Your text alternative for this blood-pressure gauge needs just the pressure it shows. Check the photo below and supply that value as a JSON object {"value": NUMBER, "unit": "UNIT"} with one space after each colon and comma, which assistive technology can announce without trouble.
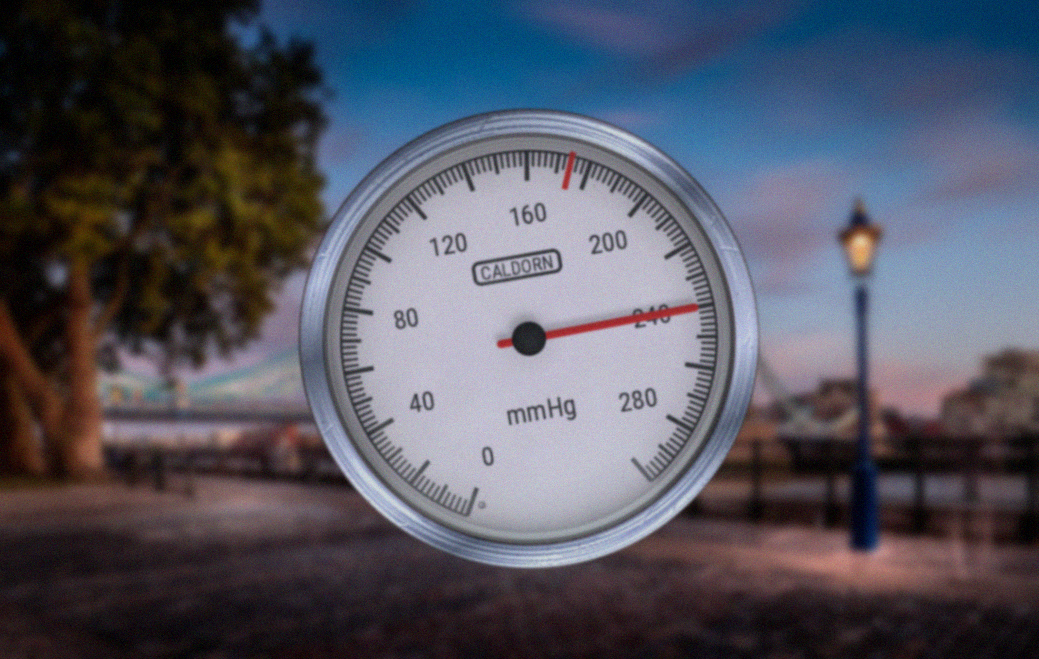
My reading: {"value": 240, "unit": "mmHg"}
